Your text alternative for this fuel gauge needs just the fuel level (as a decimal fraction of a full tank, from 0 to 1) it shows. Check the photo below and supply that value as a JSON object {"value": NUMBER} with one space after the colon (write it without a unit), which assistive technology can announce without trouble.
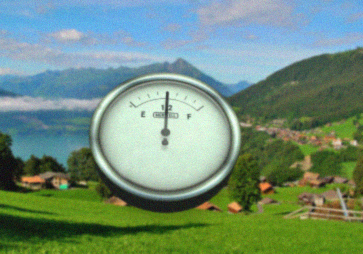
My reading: {"value": 0.5}
